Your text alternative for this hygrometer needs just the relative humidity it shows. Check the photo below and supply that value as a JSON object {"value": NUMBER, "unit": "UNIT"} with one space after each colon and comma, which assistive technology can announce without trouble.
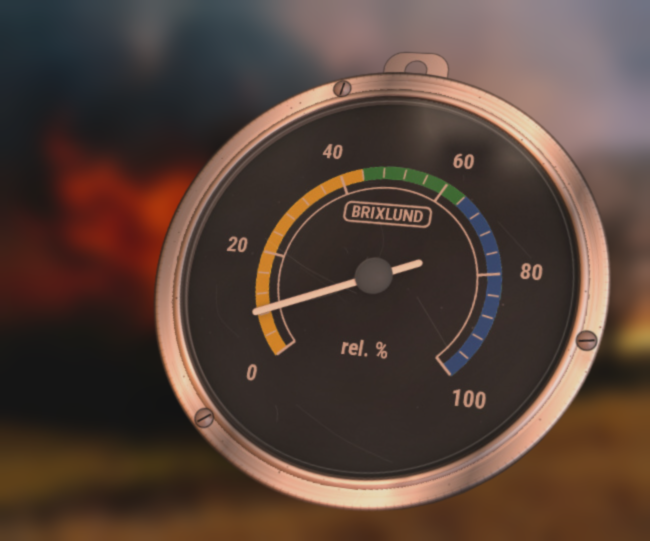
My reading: {"value": 8, "unit": "%"}
